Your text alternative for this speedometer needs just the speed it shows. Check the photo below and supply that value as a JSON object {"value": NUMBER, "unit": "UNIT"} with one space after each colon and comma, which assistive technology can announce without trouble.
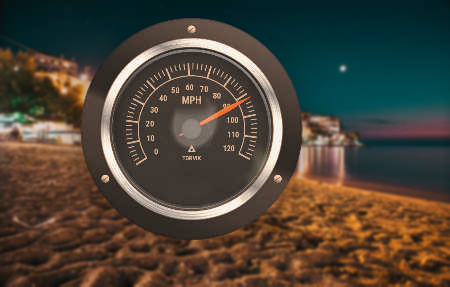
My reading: {"value": 92, "unit": "mph"}
